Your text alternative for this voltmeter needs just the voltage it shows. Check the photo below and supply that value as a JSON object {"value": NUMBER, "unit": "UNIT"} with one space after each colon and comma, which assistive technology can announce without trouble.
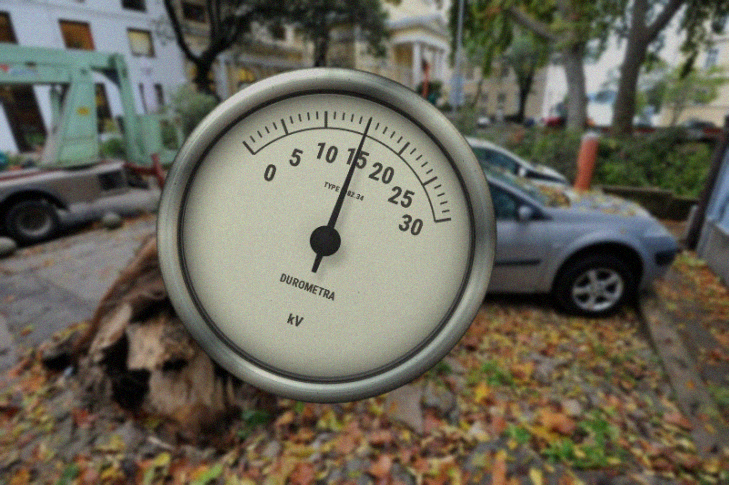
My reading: {"value": 15, "unit": "kV"}
